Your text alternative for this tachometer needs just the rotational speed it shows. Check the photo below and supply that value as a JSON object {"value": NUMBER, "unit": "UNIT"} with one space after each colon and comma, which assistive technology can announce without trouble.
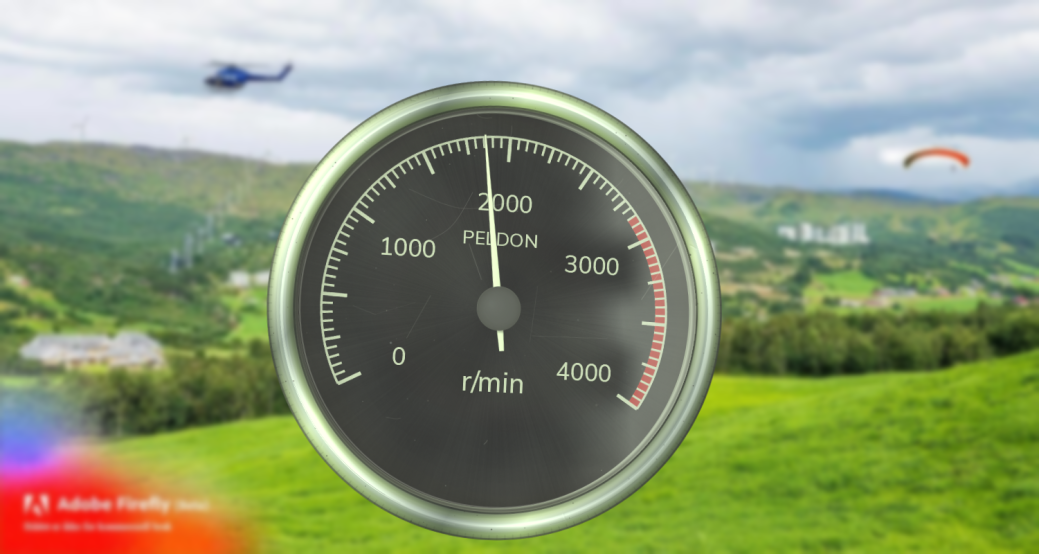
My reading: {"value": 1850, "unit": "rpm"}
